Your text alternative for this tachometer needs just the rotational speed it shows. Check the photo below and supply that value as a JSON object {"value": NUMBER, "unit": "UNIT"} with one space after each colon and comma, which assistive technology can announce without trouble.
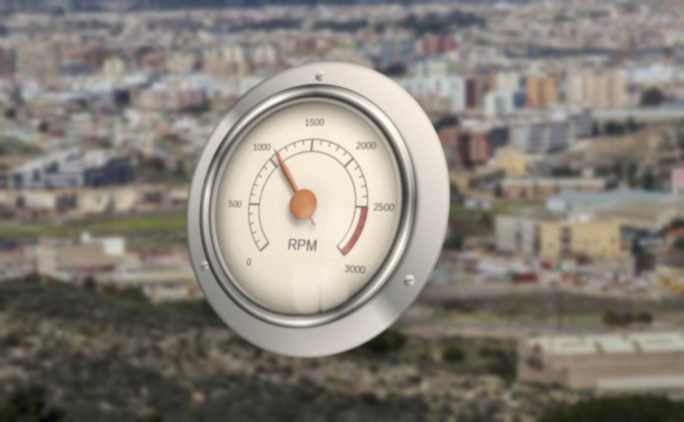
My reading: {"value": 1100, "unit": "rpm"}
